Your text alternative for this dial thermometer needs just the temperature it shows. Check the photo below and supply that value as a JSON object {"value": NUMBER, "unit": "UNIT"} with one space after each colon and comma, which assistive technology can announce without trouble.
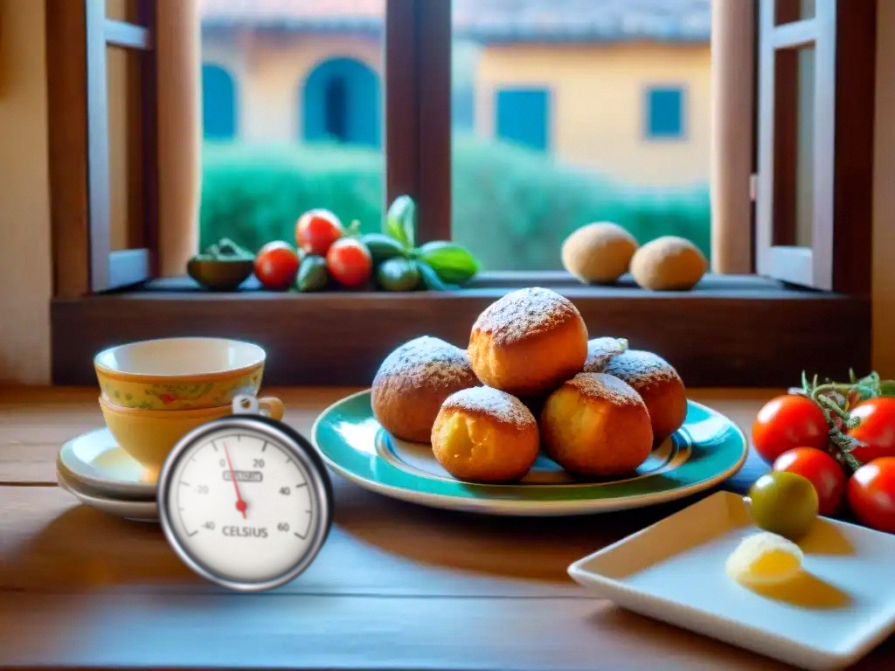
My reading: {"value": 5, "unit": "°C"}
